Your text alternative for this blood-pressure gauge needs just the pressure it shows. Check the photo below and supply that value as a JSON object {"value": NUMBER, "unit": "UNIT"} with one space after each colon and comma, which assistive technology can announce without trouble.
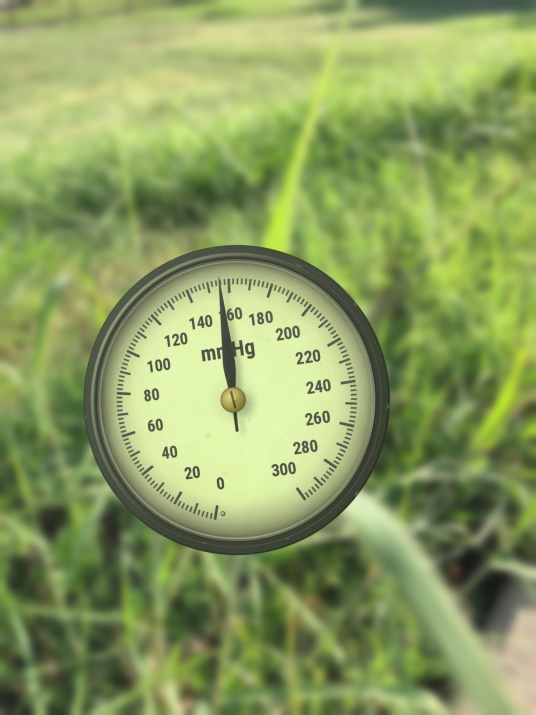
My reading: {"value": 156, "unit": "mmHg"}
